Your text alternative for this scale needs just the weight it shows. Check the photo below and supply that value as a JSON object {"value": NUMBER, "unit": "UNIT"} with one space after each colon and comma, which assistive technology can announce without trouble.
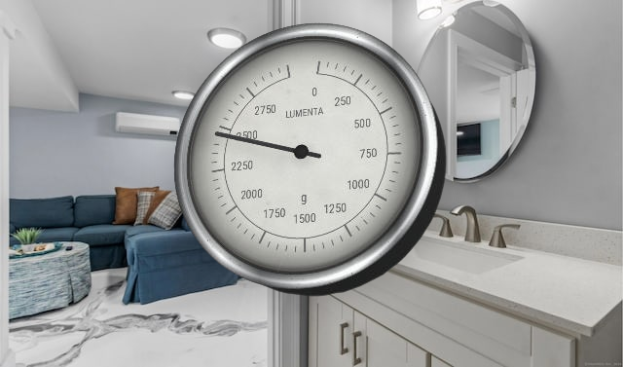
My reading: {"value": 2450, "unit": "g"}
